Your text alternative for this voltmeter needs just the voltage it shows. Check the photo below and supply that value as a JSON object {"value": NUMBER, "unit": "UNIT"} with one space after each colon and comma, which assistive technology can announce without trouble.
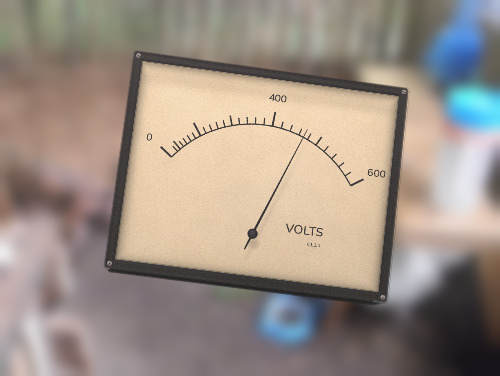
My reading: {"value": 470, "unit": "V"}
